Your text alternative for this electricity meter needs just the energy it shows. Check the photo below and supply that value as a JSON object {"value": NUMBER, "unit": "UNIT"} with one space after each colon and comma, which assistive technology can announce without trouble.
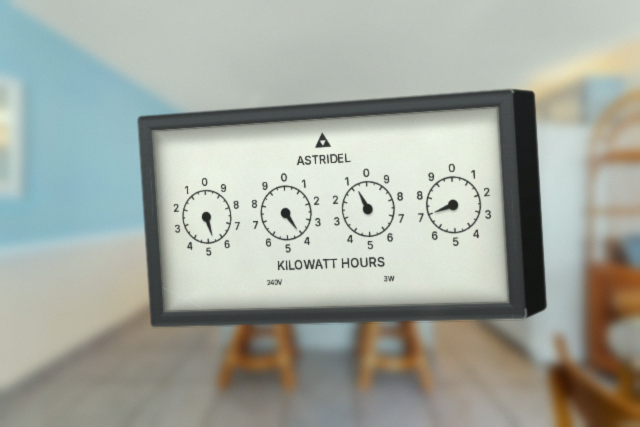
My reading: {"value": 5407, "unit": "kWh"}
